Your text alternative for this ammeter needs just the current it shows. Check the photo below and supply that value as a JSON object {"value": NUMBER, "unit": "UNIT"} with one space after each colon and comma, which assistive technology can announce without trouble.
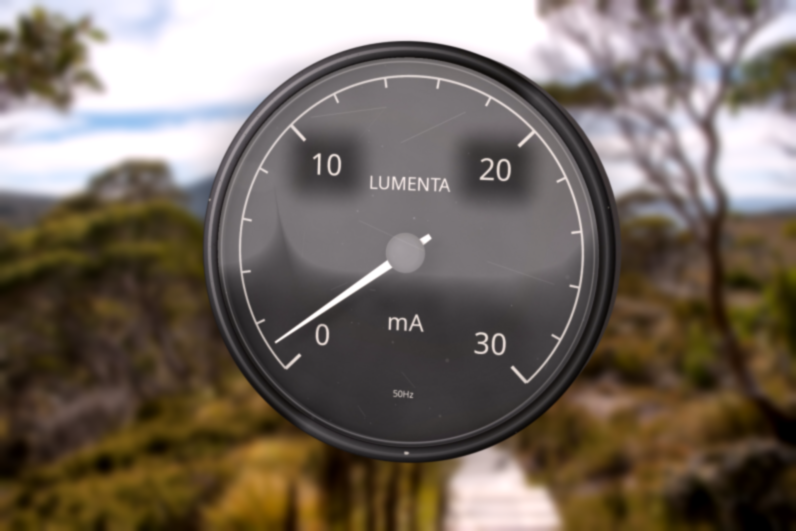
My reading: {"value": 1, "unit": "mA"}
